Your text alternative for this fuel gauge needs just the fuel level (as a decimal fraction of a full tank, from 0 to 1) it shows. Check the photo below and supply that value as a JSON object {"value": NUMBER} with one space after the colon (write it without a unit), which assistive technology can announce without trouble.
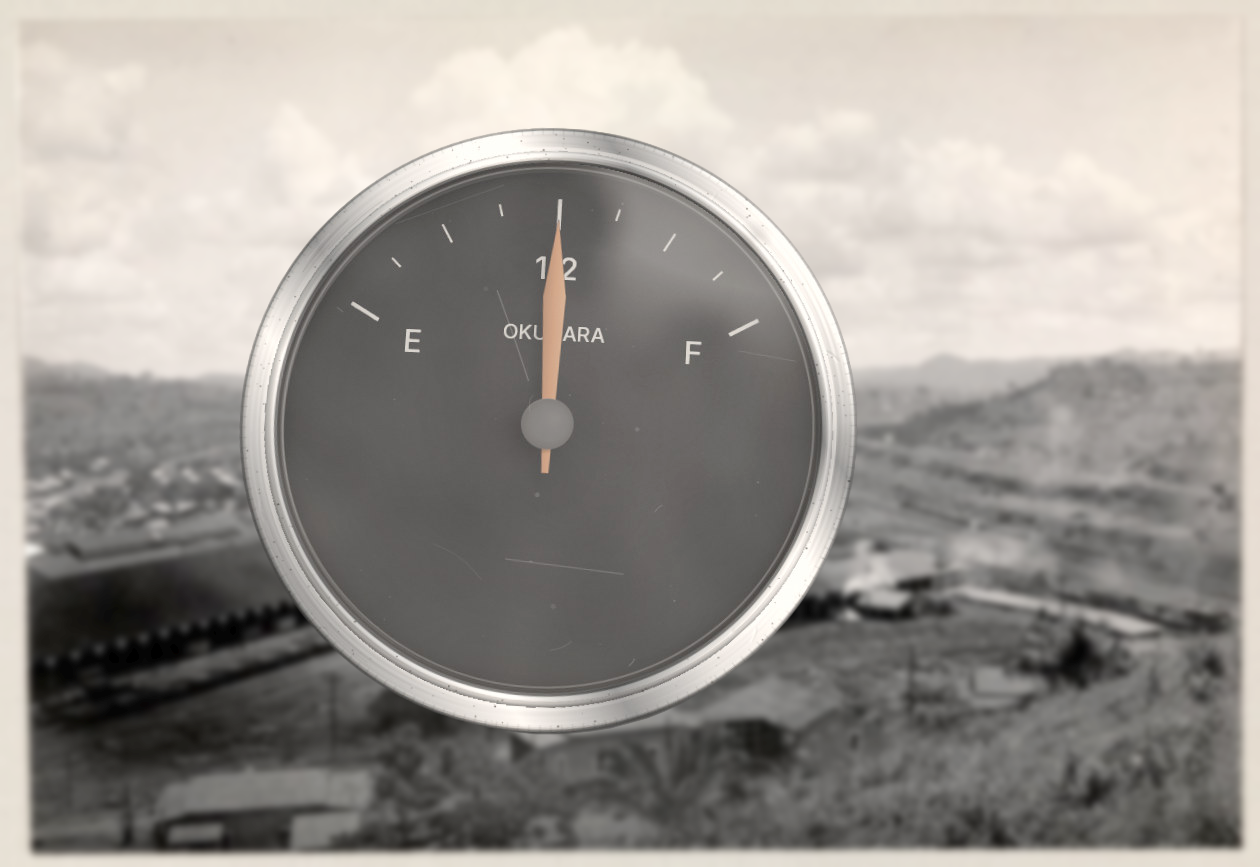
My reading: {"value": 0.5}
